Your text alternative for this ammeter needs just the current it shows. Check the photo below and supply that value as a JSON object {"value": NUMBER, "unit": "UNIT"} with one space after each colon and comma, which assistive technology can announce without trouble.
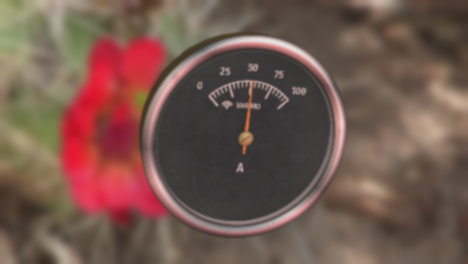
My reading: {"value": 50, "unit": "A"}
